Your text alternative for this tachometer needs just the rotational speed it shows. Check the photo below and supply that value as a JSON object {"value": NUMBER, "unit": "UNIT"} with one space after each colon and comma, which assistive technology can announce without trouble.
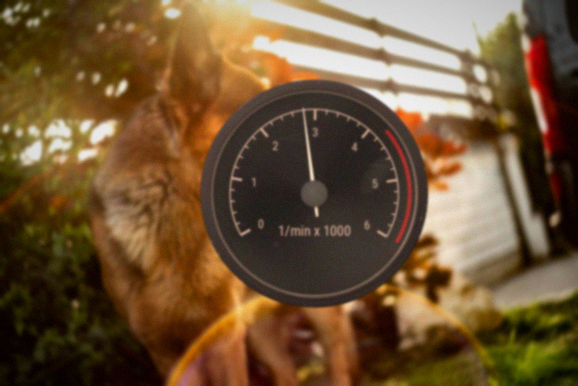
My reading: {"value": 2800, "unit": "rpm"}
